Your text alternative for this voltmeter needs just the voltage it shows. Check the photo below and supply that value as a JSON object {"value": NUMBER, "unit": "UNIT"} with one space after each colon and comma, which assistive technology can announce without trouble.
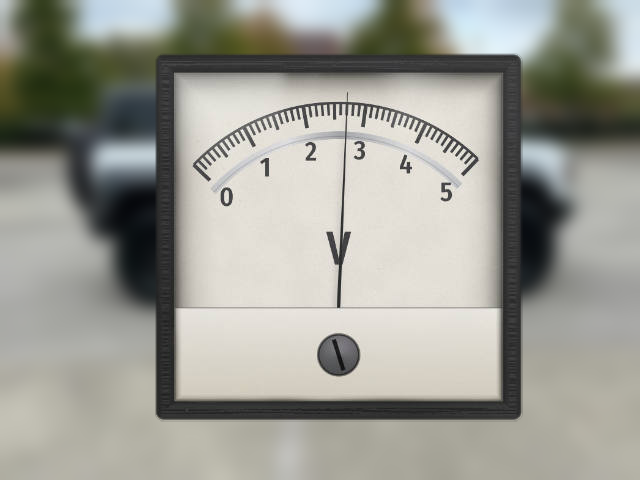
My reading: {"value": 2.7, "unit": "V"}
